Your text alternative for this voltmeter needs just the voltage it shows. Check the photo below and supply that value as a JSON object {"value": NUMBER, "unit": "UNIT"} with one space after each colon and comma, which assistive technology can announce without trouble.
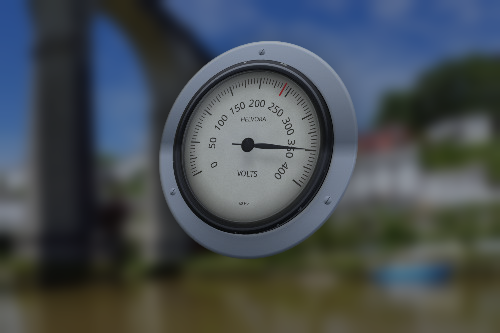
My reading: {"value": 350, "unit": "V"}
